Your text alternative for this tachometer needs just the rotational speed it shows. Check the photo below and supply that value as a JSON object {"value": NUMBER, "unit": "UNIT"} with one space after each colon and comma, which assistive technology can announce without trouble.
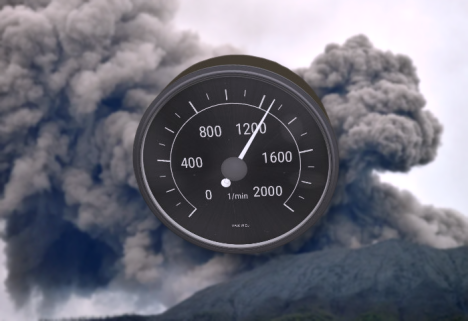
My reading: {"value": 1250, "unit": "rpm"}
